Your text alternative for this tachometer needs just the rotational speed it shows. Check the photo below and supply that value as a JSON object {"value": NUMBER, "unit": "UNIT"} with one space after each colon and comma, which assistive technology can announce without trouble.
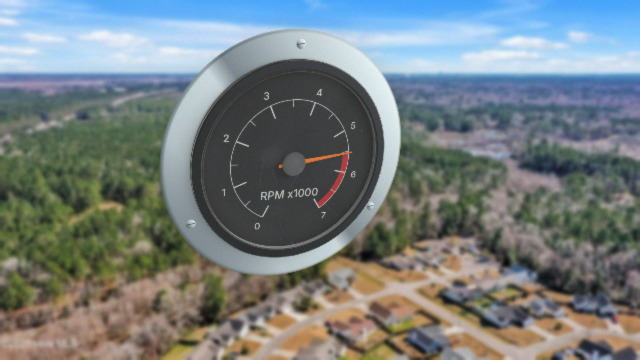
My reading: {"value": 5500, "unit": "rpm"}
